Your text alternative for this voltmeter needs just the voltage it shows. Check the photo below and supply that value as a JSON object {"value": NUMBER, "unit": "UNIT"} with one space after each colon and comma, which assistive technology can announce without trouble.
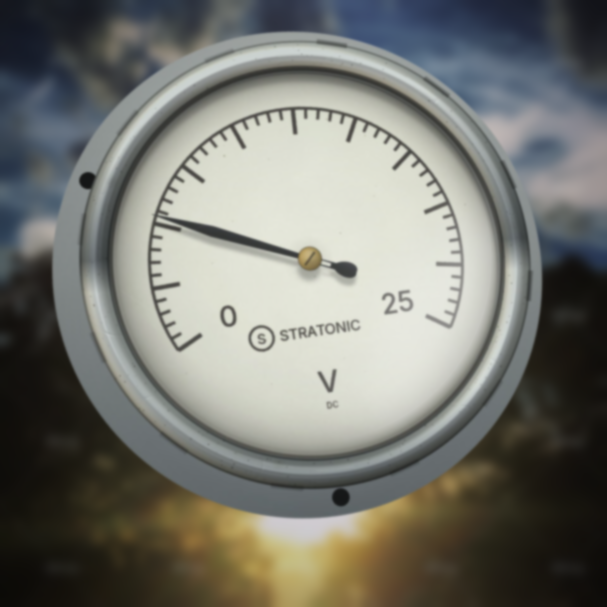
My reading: {"value": 5.25, "unit": "V"}
